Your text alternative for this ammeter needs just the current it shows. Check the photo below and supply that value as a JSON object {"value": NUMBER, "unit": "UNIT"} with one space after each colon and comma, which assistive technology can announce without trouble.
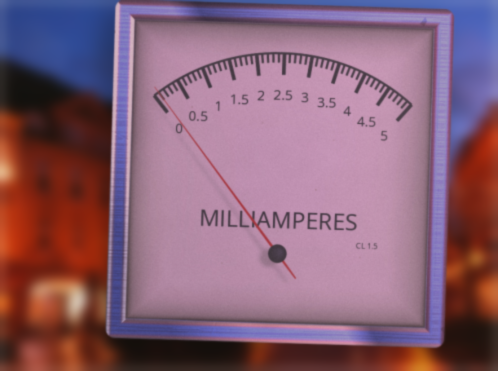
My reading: {"value": 0.1, "unit": "mA"}
